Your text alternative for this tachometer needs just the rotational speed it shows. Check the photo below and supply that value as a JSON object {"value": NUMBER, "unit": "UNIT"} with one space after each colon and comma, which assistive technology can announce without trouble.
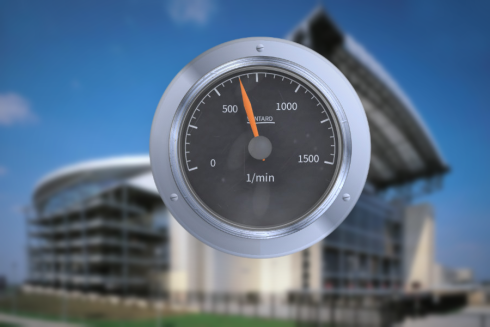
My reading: {"value": 650, "unit": "rpm"}
